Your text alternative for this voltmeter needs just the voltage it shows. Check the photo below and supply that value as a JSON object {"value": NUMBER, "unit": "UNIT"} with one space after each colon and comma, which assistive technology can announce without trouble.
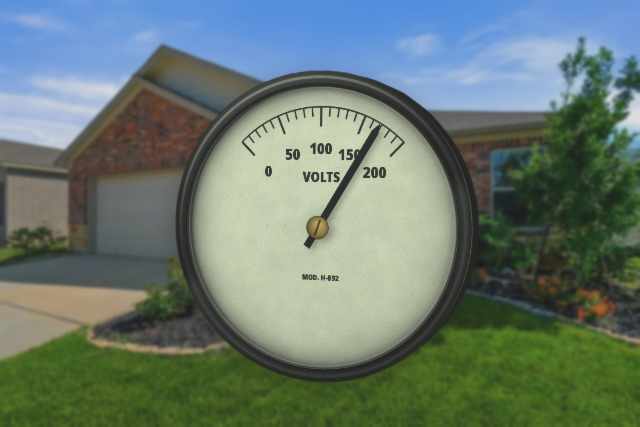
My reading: {"value": 170, "unit": "V"}
